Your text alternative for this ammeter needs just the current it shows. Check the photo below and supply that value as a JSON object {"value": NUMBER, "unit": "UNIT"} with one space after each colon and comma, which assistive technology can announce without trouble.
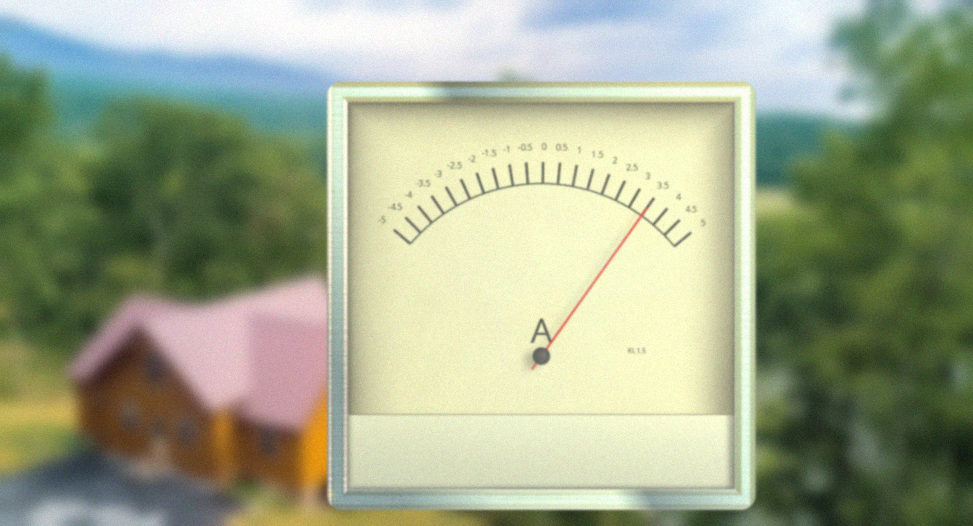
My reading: {"value": 3.5, "unit": "A"}
